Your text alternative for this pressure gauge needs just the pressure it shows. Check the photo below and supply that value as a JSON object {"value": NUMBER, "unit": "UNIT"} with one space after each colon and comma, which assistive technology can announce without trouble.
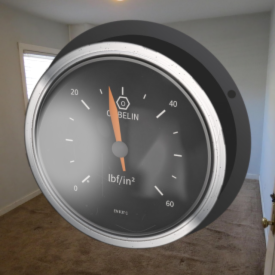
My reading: {"value": 27.5, "unit": "psi"}
